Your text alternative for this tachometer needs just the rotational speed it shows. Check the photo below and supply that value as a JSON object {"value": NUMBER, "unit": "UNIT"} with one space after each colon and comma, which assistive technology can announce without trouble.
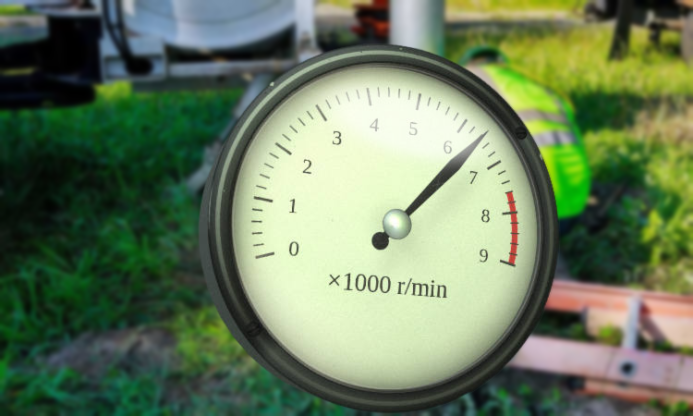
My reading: {"value": 6400, "unit": "rpm"}
